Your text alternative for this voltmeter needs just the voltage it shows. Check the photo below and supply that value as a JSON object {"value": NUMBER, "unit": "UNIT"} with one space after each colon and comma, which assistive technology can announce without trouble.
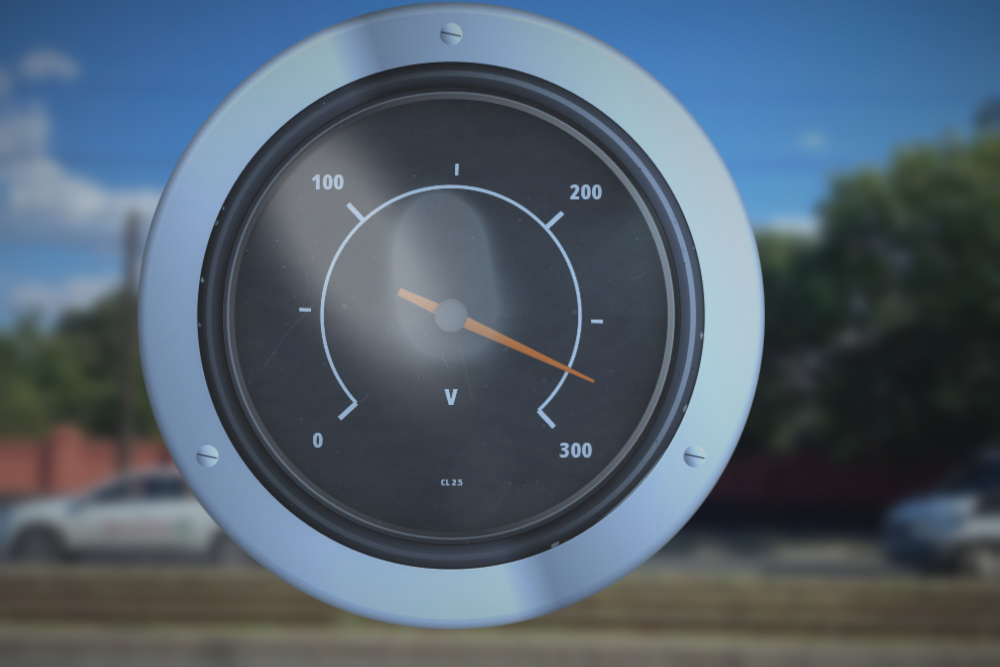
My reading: {"value": 275, "unit": "V"}
